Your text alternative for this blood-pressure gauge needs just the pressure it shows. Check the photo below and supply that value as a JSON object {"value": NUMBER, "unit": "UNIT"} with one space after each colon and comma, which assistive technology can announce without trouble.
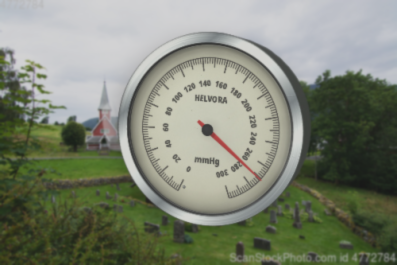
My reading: {"value": 270, "unit": "mmHg"}
